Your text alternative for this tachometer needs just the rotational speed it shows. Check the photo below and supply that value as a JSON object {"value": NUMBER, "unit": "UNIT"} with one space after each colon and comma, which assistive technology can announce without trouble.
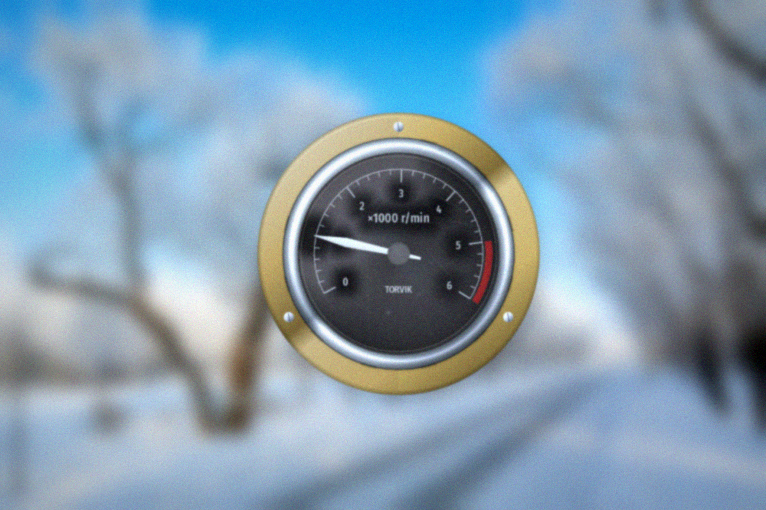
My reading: {"value": 1000, "unit": "rpm"}
